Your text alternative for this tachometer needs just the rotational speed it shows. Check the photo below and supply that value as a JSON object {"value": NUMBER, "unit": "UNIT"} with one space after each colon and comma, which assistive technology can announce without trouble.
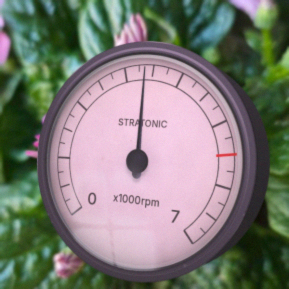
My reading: {"value": 3375, "unit": "rpm"}
